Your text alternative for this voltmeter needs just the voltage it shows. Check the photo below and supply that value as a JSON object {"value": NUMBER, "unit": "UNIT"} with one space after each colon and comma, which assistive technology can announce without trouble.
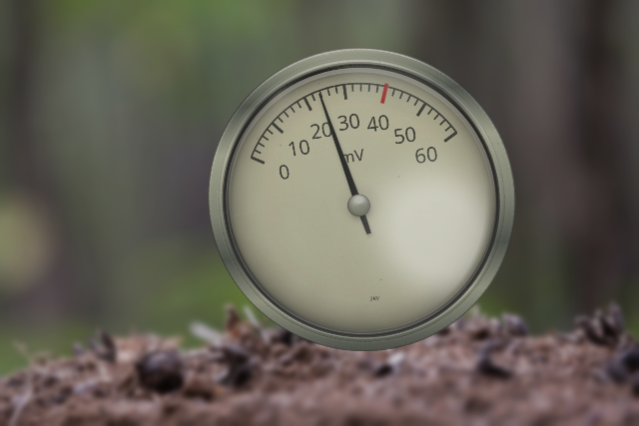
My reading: {"value": 24, "unit": "mV"}
